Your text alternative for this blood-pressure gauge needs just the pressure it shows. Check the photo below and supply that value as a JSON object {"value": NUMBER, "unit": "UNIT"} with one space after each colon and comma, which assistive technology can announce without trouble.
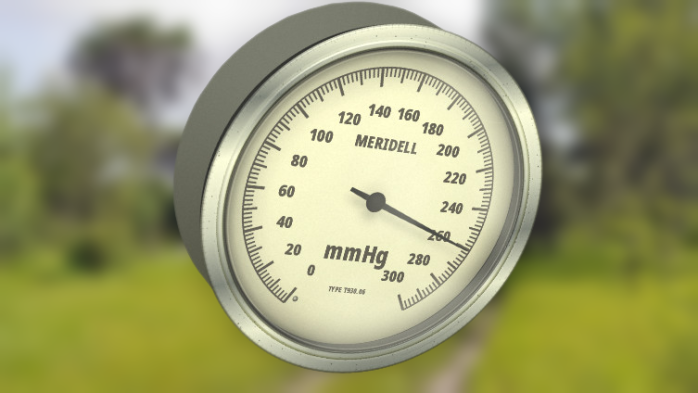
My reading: {"value": 260, "unit": "mmHg"}
